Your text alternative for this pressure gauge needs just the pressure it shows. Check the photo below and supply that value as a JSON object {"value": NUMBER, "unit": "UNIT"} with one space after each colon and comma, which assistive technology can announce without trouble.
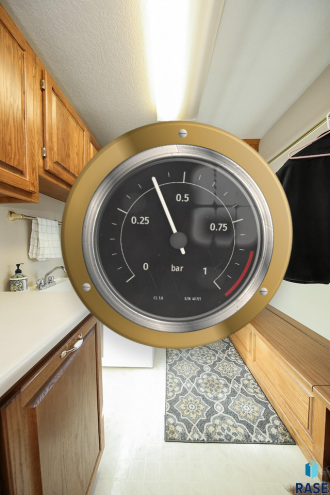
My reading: {"value": 0.4, "unit": "bar"}
